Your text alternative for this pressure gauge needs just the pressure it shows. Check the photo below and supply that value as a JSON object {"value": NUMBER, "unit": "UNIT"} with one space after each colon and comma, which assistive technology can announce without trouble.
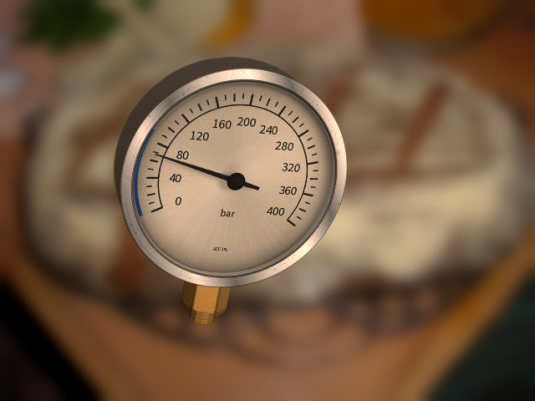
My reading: {"value": 70, "unit": "bar"}
